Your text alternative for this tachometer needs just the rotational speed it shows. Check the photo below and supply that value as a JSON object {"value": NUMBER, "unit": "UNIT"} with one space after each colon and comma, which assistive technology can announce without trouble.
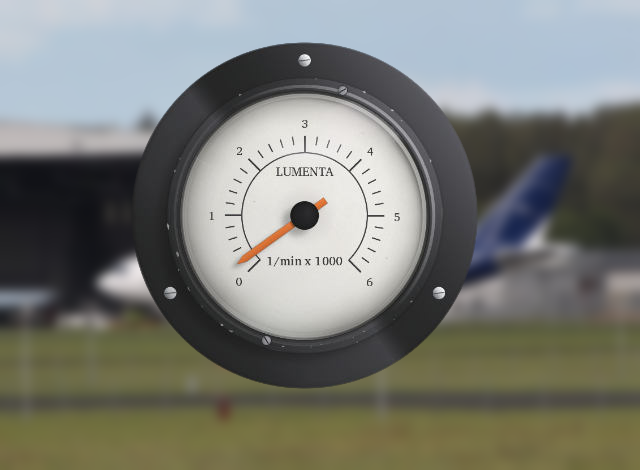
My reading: {"value": 200, "unit": "rpm"}
